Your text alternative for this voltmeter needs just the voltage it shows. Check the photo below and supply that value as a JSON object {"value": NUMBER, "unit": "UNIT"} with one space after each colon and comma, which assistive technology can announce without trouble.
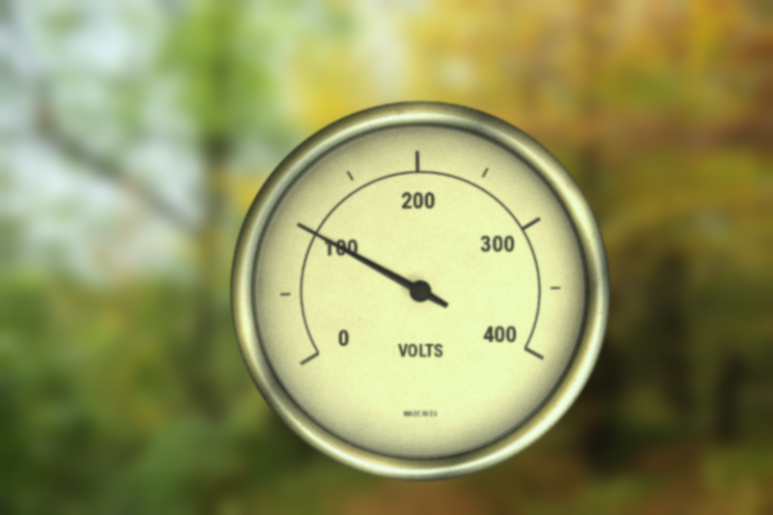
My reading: {"value": 100, "unit": "V"}
